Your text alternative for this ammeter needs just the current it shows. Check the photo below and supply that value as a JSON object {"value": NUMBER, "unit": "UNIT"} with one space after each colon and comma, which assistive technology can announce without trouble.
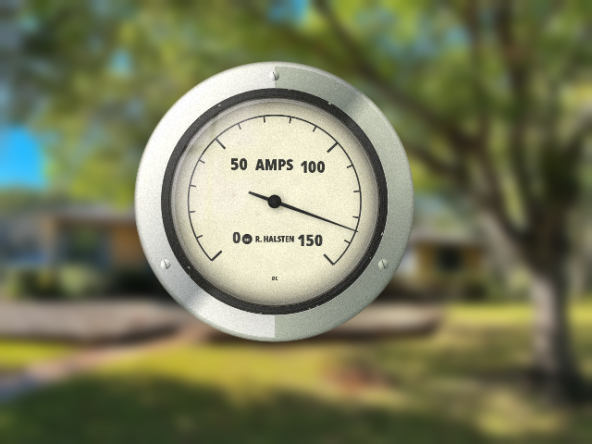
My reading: {"value": 135, "unit": "A"}
